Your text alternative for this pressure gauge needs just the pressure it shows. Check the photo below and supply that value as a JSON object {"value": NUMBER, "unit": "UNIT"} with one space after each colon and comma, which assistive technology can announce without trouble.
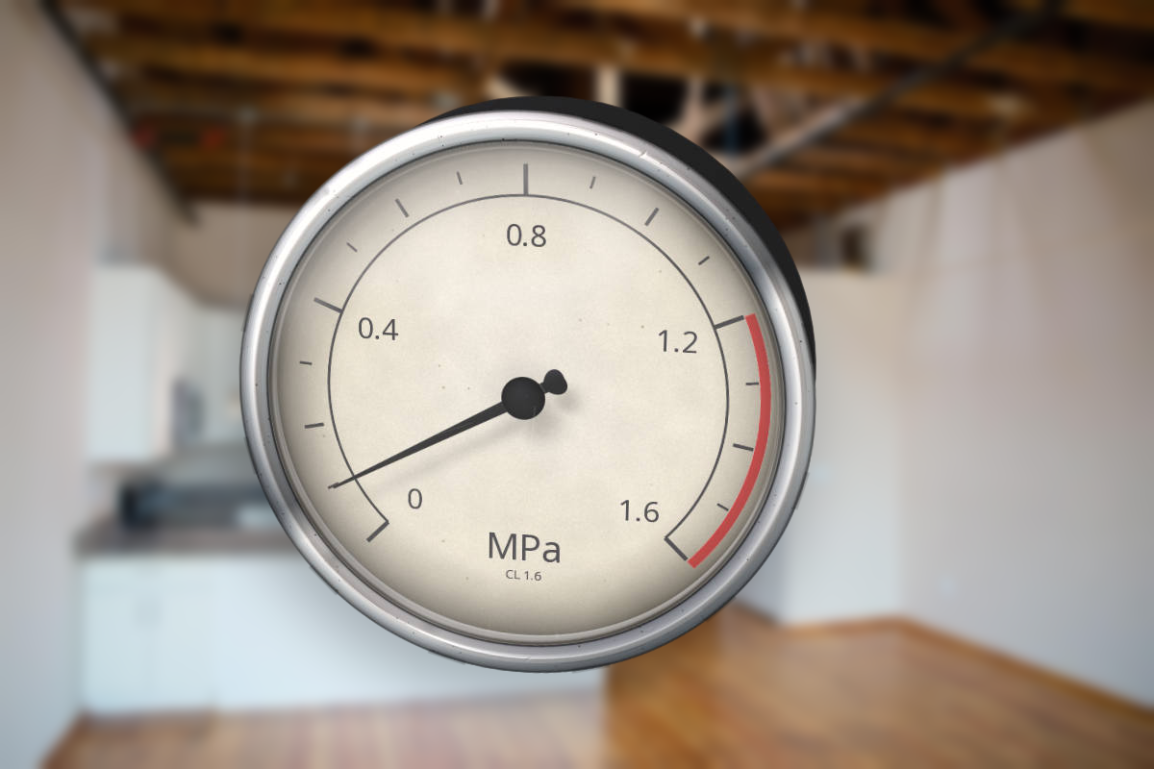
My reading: {"value": 0.1, "unit": "MPa"}
